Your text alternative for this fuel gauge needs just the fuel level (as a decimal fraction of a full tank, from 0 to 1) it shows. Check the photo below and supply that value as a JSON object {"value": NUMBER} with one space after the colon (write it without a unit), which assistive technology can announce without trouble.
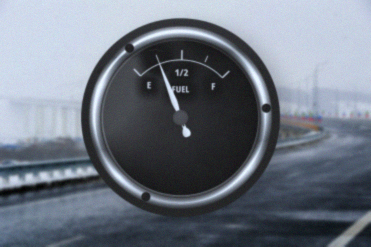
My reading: {"value": 0.25}
